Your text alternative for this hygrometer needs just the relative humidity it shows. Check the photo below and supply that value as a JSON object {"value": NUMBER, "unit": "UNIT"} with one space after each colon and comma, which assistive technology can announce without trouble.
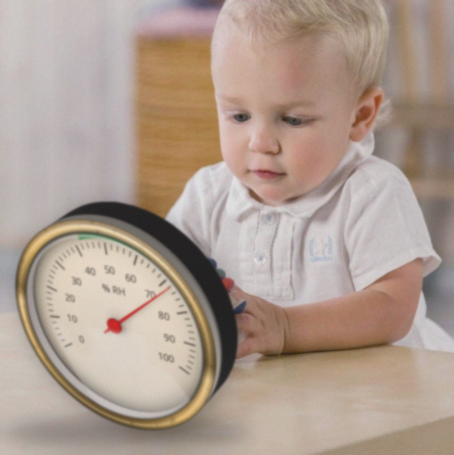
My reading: {"value": 72, "unit": "%"}
